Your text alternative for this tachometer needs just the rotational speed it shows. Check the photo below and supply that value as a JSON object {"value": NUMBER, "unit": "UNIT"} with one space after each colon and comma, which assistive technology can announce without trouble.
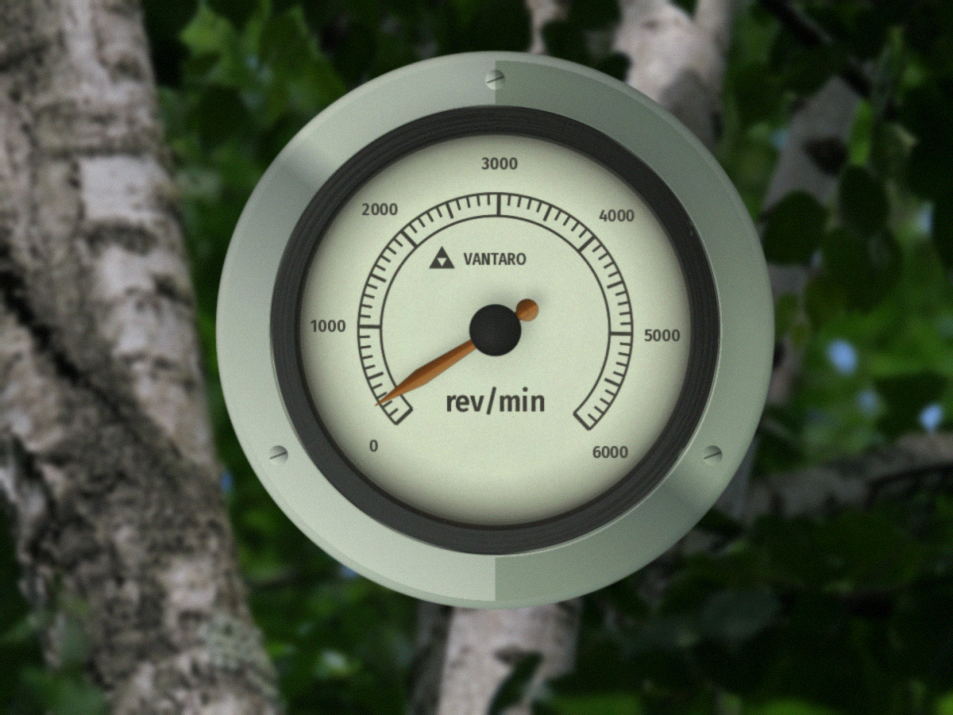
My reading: {"value": 250, "unit": "rpm"}
